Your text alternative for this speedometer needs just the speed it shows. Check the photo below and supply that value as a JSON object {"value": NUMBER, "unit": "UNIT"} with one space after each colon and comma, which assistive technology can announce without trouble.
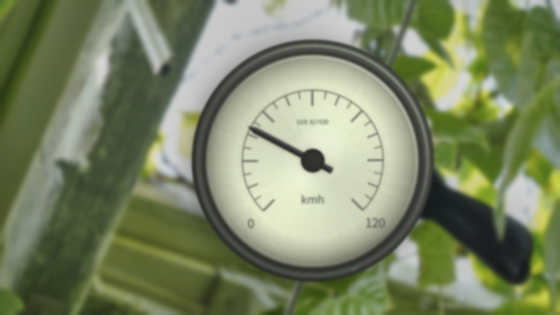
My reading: {"value": 32.5, "unit": "km/h"}
